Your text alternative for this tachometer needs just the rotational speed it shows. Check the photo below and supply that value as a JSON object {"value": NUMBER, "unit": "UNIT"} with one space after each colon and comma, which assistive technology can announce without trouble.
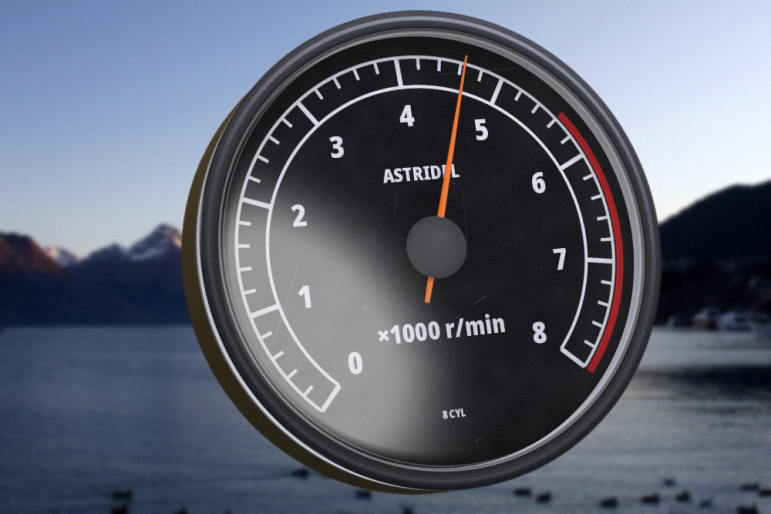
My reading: {"value": 4600, "unit": "rpm"}
